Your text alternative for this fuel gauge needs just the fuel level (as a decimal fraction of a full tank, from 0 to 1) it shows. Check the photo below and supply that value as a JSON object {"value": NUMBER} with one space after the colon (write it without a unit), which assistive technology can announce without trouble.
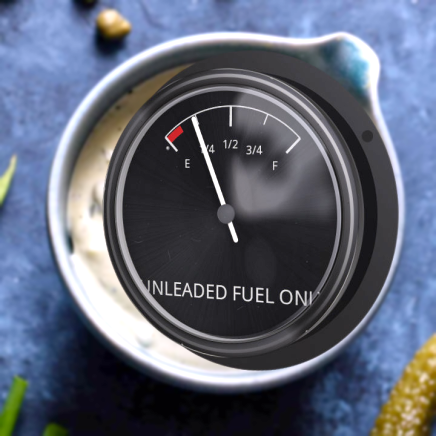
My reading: {"value": 0.25}
